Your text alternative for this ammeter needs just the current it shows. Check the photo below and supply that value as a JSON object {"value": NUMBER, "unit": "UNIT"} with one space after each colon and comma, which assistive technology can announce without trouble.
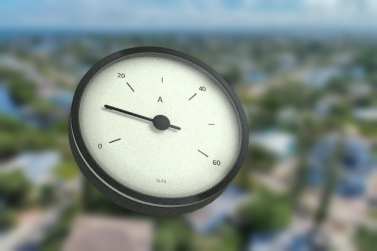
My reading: {"value": 10, "unit": "A"}
